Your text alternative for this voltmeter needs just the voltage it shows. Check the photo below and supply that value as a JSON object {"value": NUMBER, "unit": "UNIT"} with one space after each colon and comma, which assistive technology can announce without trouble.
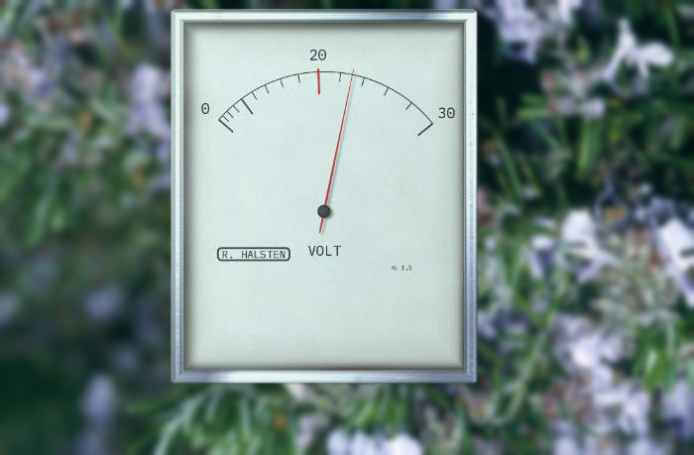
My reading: {"value": 23, "unit": "V"}
